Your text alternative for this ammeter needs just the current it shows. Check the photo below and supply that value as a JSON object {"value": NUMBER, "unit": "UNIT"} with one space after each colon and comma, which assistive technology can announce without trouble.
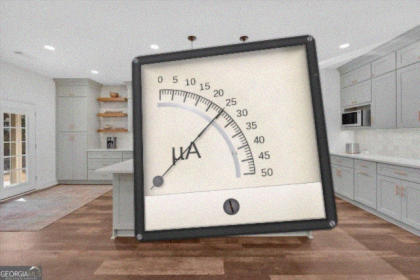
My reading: {"value": 25, "unit": "µA"}
